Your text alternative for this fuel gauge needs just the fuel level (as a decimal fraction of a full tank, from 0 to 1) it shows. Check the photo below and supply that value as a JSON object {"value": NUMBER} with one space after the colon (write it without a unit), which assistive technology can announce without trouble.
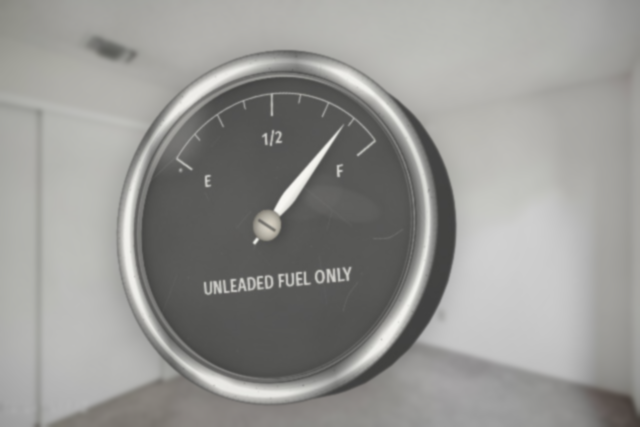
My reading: {"value": 0.875}
